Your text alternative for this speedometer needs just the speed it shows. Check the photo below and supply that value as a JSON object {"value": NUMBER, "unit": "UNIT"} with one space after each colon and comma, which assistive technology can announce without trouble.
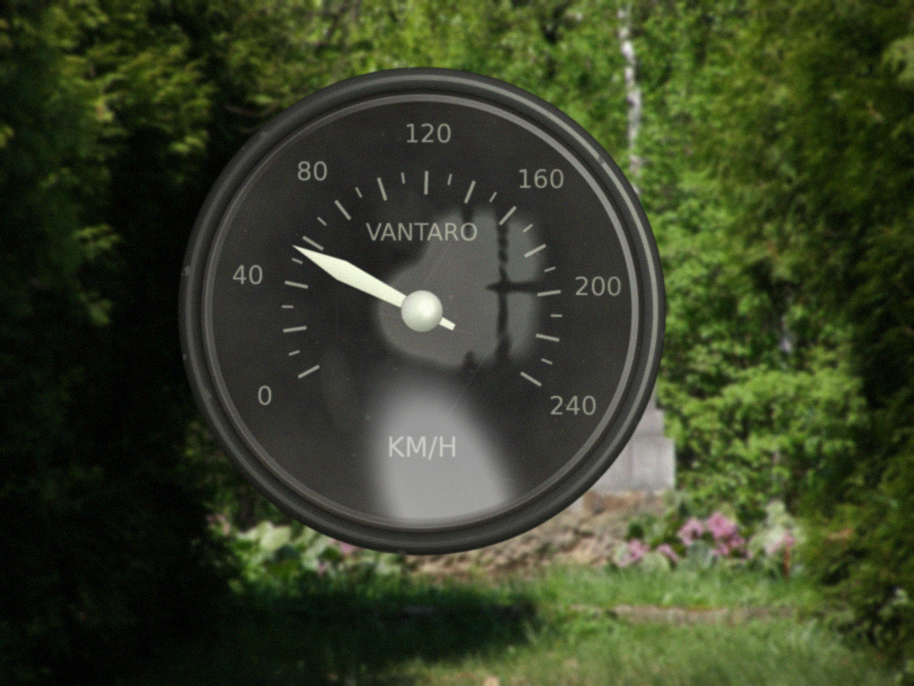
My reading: {"value": 55, "unit": "km/h"}
